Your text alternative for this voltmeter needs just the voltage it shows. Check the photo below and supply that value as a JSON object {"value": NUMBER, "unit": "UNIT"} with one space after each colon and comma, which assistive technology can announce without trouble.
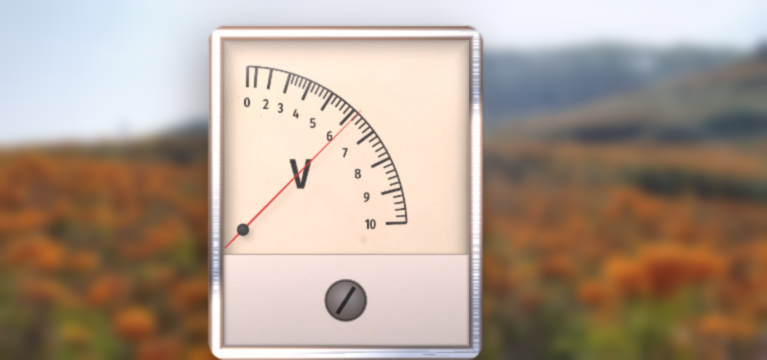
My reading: {"value": 6.2, "unit": "V"}
